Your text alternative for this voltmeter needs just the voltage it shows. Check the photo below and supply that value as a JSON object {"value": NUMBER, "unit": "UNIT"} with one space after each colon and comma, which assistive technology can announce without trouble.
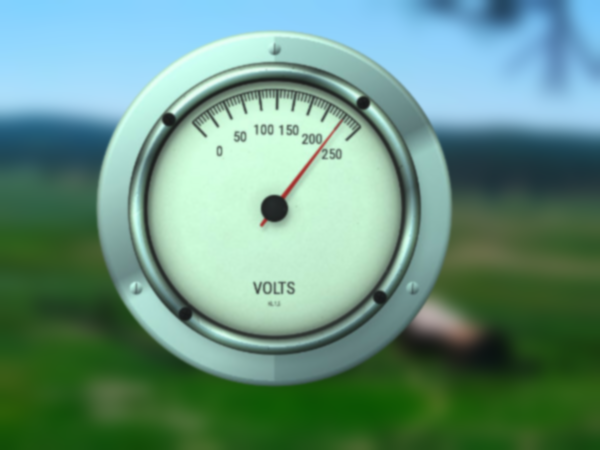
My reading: {"value": 225, "unit": "V"}
